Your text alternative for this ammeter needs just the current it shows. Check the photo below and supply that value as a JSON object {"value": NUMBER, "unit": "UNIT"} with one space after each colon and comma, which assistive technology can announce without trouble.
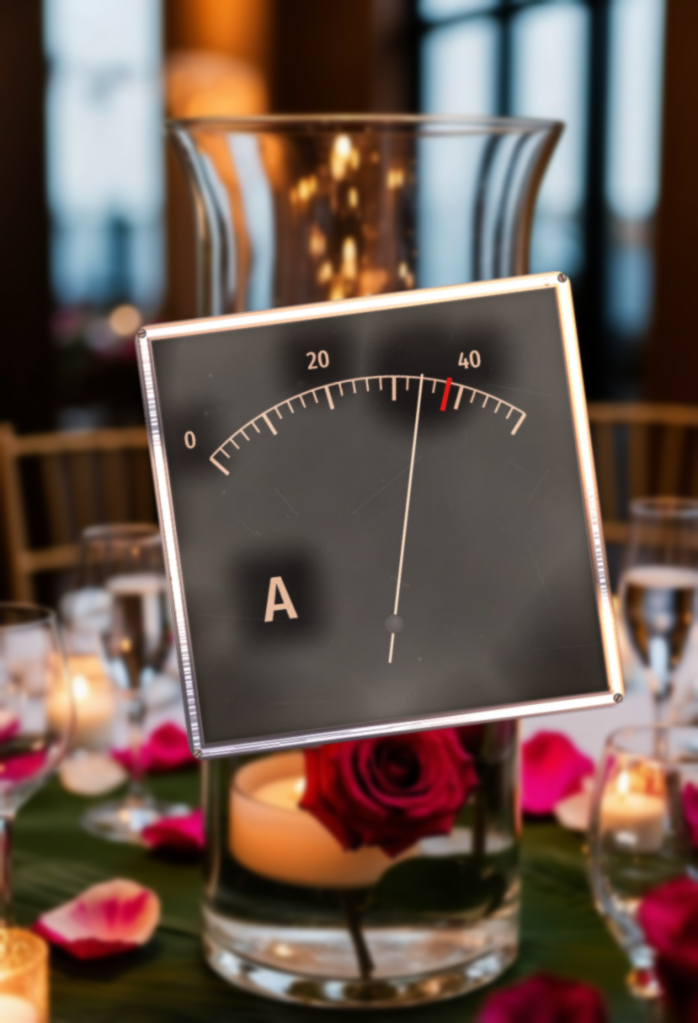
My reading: {"value": 34, "unit": "A"}
